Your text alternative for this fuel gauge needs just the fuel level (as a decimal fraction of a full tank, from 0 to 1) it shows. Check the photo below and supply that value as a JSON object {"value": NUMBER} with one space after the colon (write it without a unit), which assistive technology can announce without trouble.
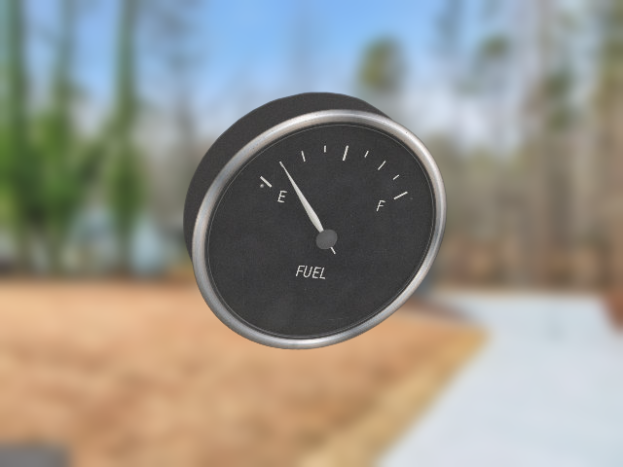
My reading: {"value": 0.125}
